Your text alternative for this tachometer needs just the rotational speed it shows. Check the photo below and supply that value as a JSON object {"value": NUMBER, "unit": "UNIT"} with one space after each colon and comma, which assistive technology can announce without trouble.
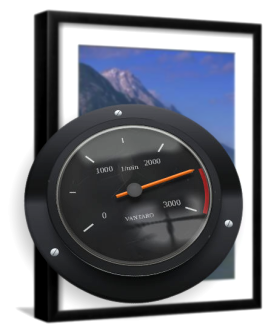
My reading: {"value": 2500, "unit": "rpm"}
